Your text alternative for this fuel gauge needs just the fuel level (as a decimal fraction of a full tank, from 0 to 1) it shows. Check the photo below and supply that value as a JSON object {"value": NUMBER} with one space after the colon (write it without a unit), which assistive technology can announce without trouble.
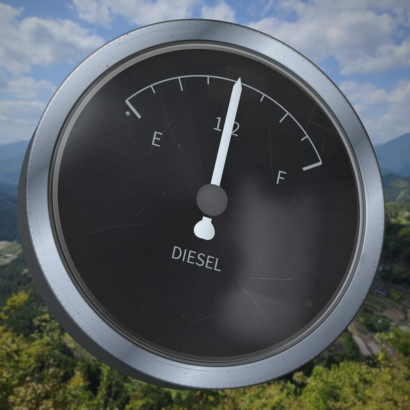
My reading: {"value": 0.5}
